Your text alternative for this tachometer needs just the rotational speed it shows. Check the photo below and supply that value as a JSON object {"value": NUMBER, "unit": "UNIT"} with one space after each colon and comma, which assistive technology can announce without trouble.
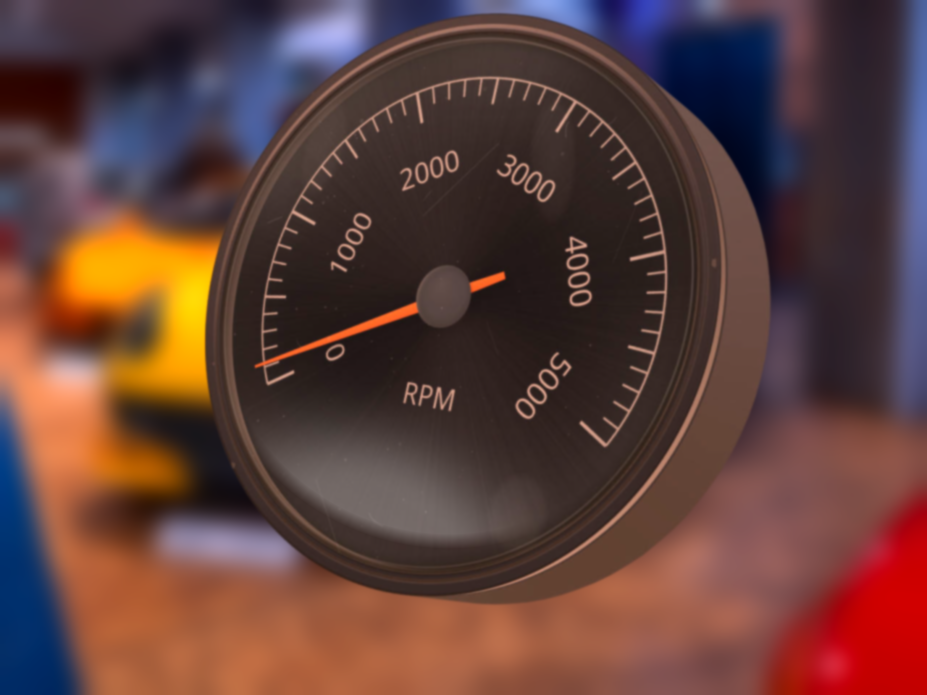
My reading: {"value": 100, "unit": "rpm"}
